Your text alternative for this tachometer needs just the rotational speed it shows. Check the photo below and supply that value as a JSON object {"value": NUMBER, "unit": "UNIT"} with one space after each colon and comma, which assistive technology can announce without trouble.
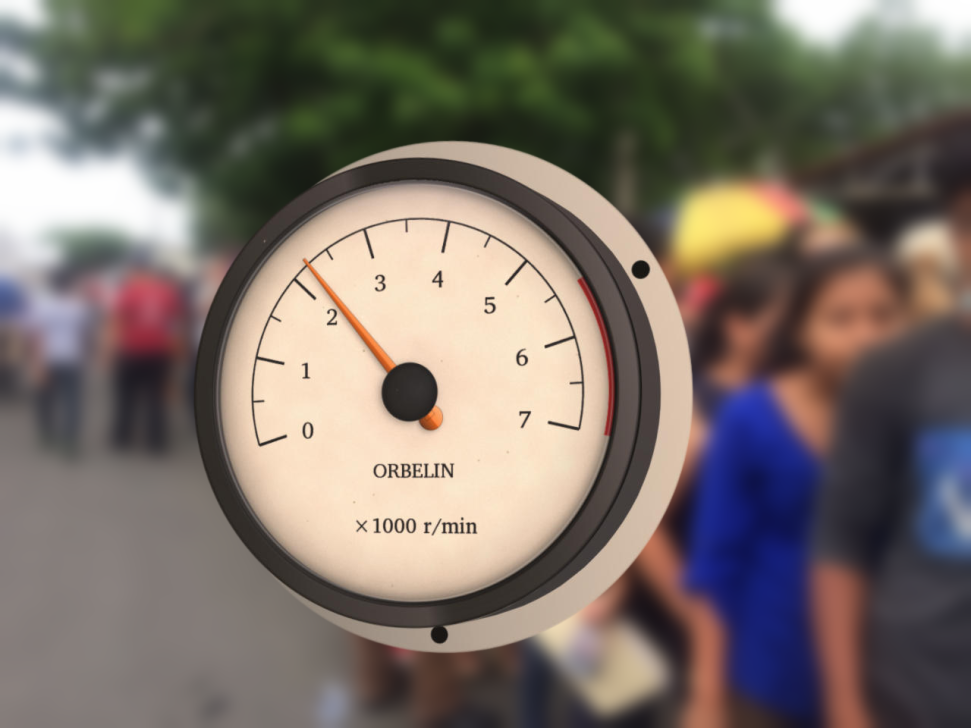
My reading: {"value": 2250, "unit": "rpm"}
